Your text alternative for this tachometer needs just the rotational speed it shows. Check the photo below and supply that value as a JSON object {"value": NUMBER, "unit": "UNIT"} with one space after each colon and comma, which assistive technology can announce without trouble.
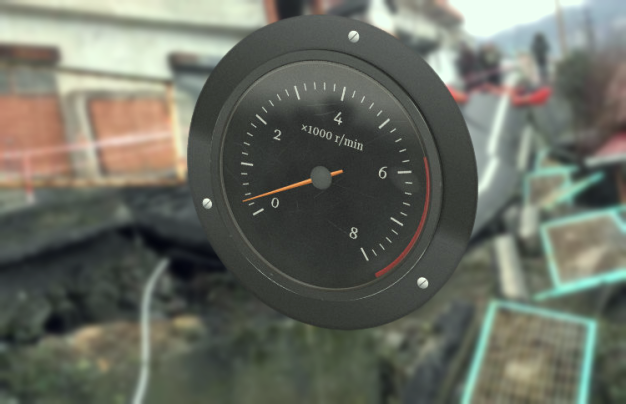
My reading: {"value": 300, "unit": "rpm"}
